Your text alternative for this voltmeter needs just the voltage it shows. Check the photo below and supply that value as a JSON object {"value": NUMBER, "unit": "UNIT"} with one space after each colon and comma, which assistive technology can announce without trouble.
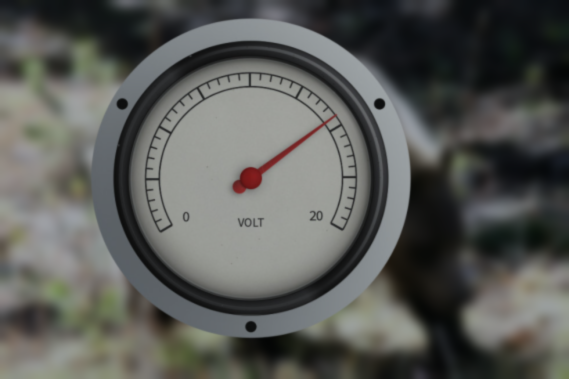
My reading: {"value": 14.5, "unit": "V"}
